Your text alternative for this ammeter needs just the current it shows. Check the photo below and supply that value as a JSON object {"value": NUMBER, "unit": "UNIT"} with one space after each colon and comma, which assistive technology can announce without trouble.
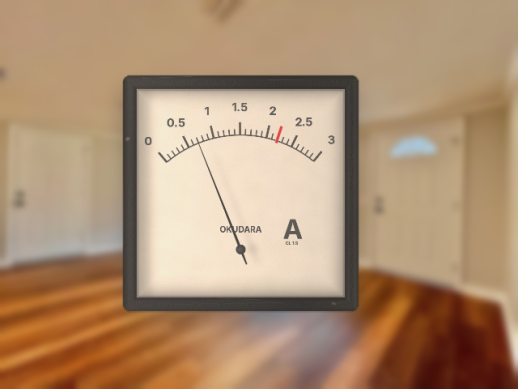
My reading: {"value": 0.7, "unit": "A"}
